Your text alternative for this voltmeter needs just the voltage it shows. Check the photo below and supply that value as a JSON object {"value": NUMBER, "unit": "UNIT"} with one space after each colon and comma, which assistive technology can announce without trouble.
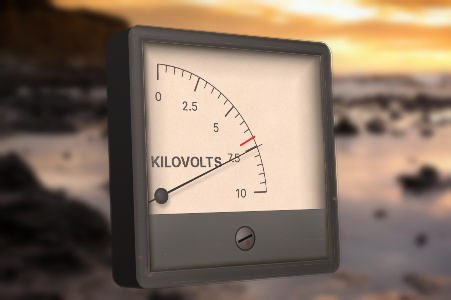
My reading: {"value": 7.5, "unit": "kV"}
